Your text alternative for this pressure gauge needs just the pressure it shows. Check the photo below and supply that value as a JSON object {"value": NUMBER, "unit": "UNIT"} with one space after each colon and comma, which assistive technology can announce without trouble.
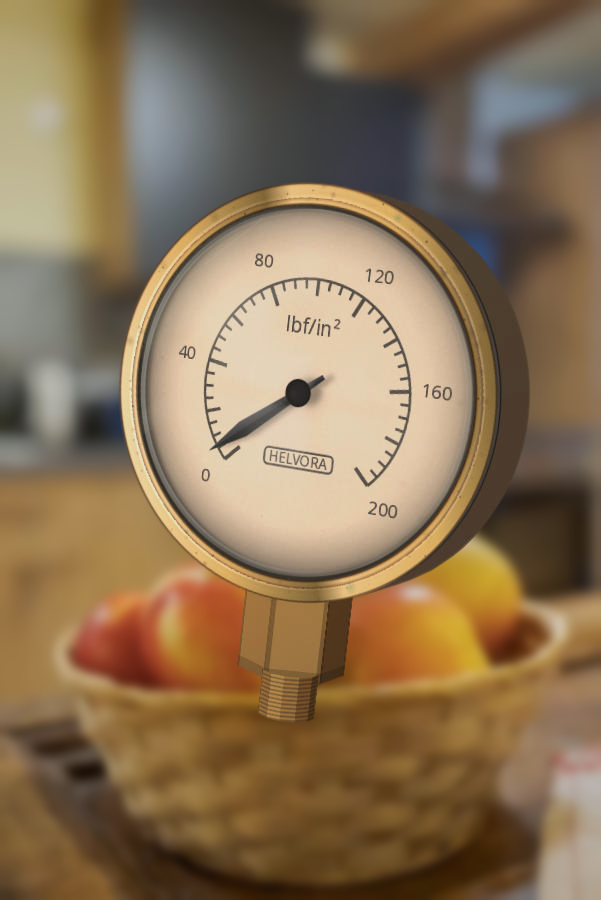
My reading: {"value": 5, "unit": "psi"}
